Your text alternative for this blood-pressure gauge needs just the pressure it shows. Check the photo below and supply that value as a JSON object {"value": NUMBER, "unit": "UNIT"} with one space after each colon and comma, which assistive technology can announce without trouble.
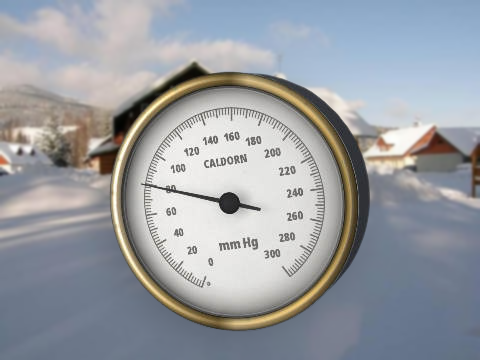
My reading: {"value": 80, "unit": "mmHg"}
